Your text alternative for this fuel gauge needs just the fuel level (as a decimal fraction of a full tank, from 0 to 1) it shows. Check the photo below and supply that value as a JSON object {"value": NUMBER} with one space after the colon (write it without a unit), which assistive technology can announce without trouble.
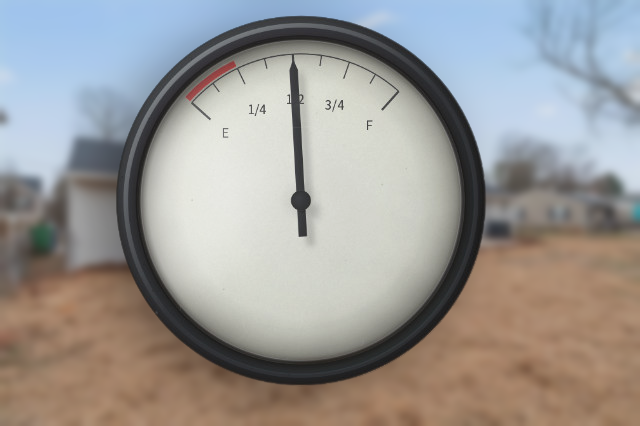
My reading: {"value": 0.5}
